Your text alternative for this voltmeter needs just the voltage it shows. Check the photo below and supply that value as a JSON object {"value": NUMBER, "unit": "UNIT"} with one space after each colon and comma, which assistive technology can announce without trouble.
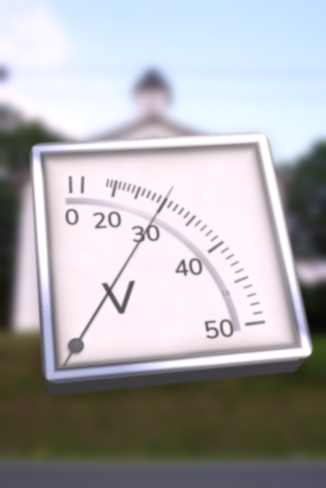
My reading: {"value": 30, "unit": "V"}
